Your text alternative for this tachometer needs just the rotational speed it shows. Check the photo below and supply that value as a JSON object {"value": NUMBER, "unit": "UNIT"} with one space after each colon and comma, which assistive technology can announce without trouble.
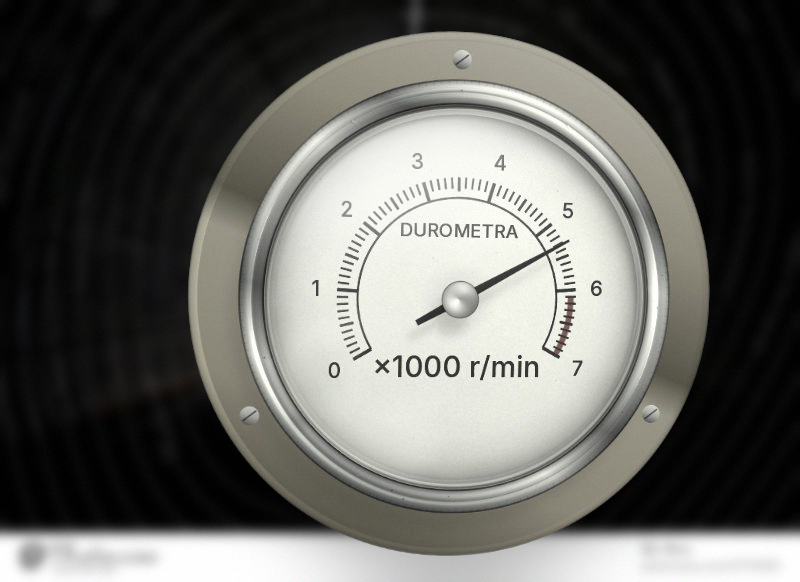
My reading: {"value": 5300, "unit": "rpm"}
